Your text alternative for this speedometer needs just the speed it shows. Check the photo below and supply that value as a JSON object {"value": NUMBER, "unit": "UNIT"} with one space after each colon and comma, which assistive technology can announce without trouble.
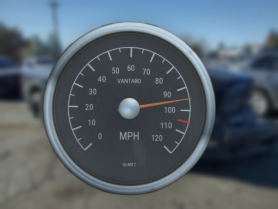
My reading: {"value": 95, "unit": "mph"}
